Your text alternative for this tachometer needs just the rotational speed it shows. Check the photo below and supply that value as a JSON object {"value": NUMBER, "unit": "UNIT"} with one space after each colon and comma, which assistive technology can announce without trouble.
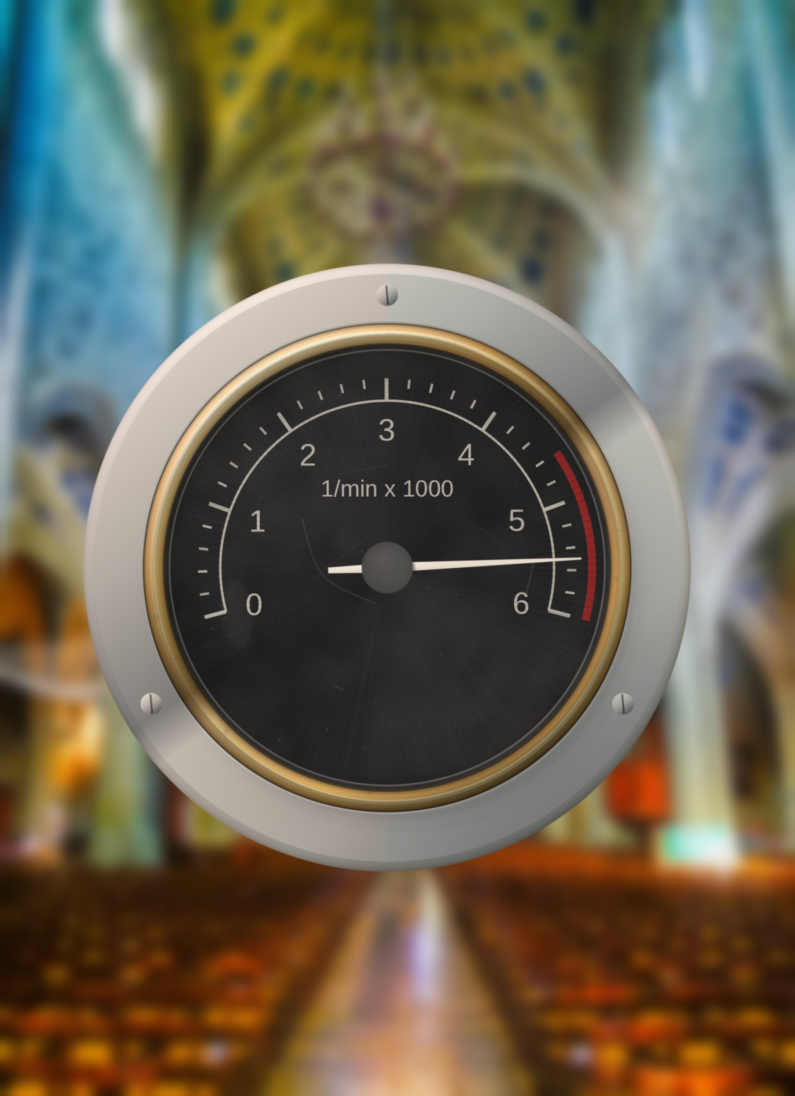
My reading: {"value": 5500, "unit": "rpm"}
